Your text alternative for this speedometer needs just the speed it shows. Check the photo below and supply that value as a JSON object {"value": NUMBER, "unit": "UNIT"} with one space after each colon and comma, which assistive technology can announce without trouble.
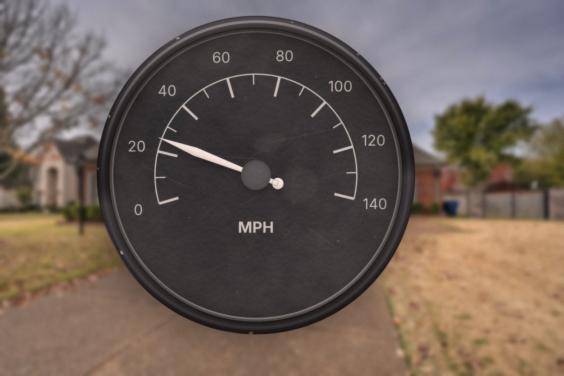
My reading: {"value": 25, "unit": "mph"}
